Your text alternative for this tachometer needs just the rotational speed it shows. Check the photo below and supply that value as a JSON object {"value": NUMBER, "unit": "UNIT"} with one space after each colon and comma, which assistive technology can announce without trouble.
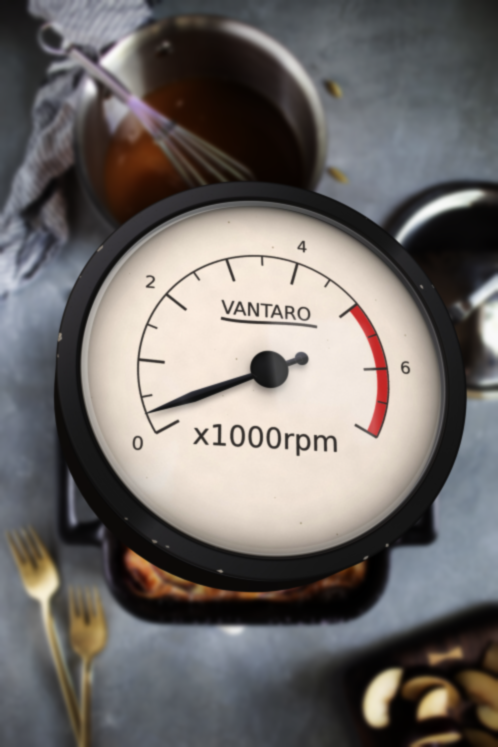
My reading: {"value": 250, "unit": "rpm"}
